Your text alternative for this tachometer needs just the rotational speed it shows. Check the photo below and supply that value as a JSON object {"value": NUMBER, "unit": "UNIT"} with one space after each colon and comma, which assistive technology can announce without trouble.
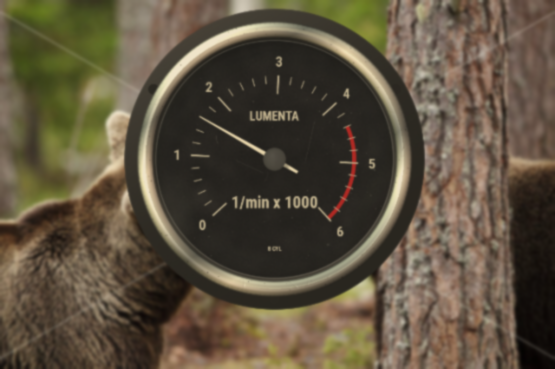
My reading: {"value": 1600, "unit": "rpm"}
